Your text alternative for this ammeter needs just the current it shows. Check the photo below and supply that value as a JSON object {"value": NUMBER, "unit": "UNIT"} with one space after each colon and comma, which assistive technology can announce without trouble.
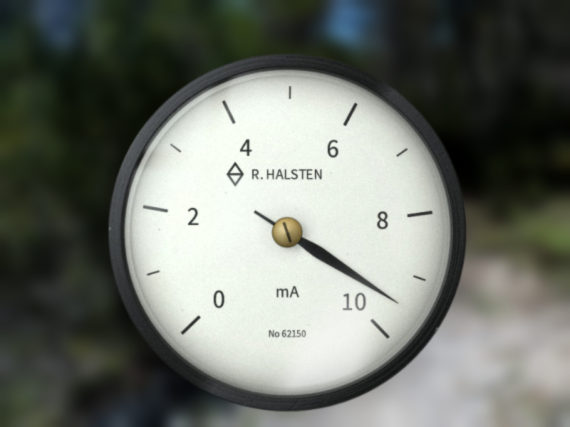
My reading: {"value": 9.5, "unit": "mA"}
